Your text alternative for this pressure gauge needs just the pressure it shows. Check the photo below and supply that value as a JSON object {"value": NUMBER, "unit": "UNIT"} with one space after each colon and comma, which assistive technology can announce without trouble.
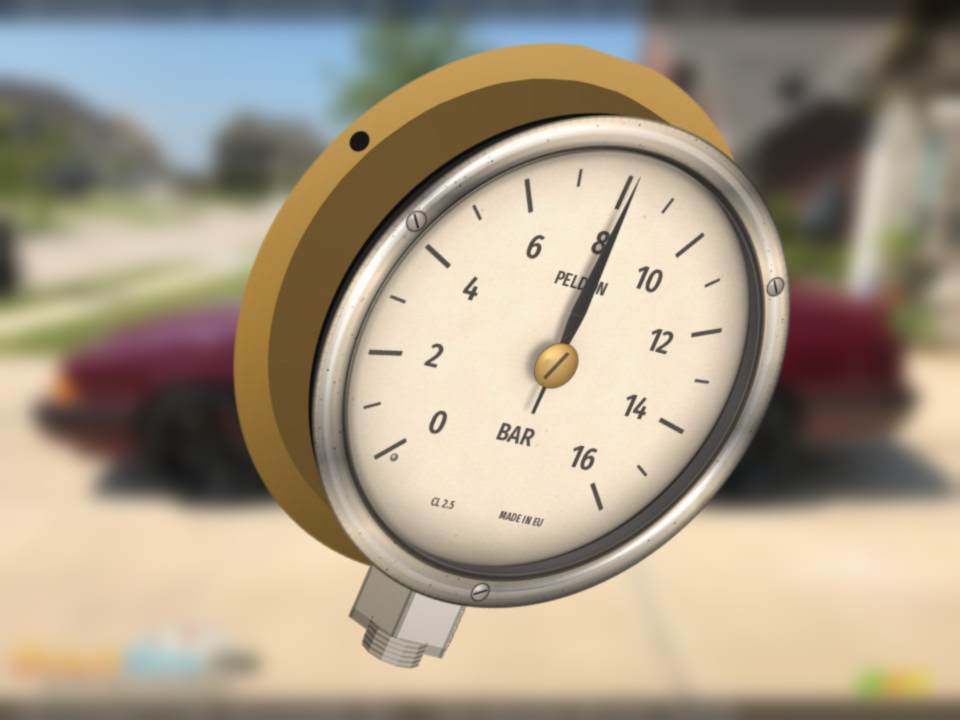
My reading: {"value": 8, "unit": "bar"}
